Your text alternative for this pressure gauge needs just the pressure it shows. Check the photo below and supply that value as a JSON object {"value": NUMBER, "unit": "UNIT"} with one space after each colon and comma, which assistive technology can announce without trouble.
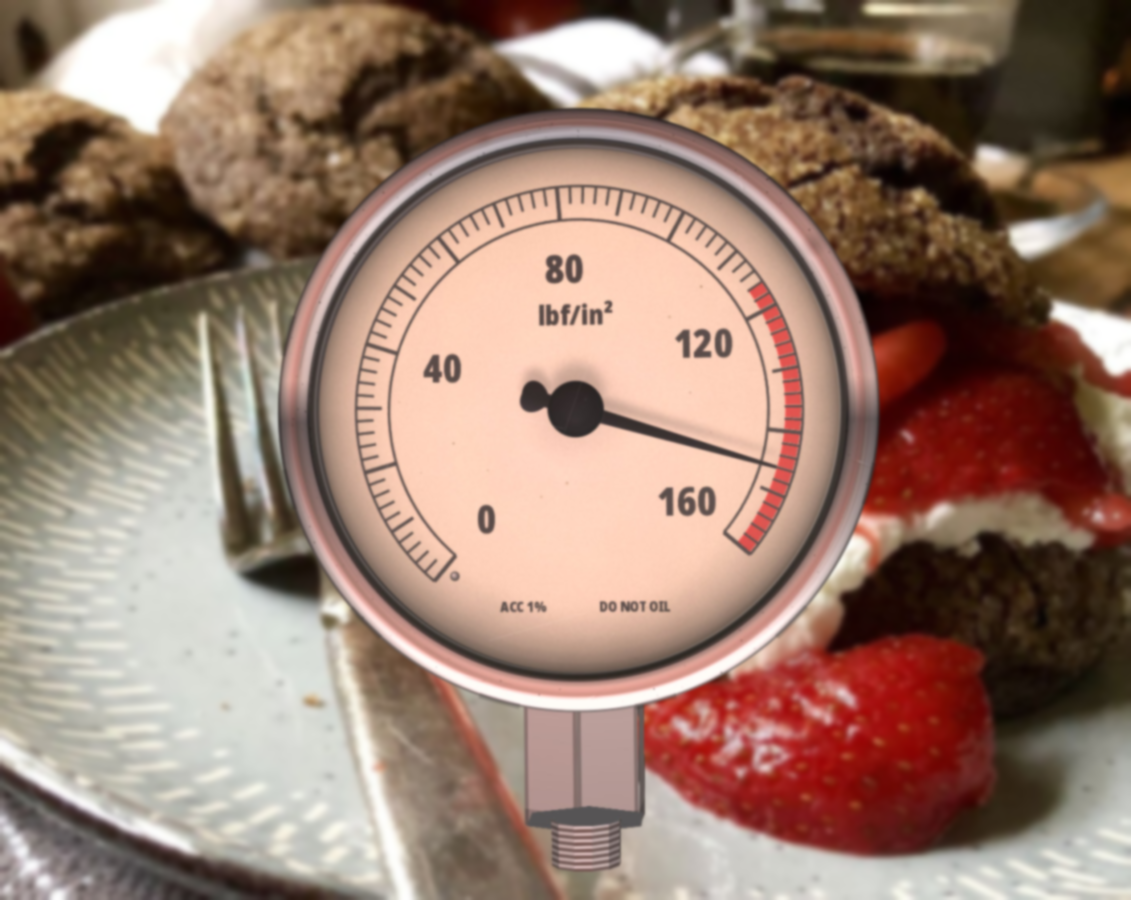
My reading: {"value": 146, "unit": "psi"}
